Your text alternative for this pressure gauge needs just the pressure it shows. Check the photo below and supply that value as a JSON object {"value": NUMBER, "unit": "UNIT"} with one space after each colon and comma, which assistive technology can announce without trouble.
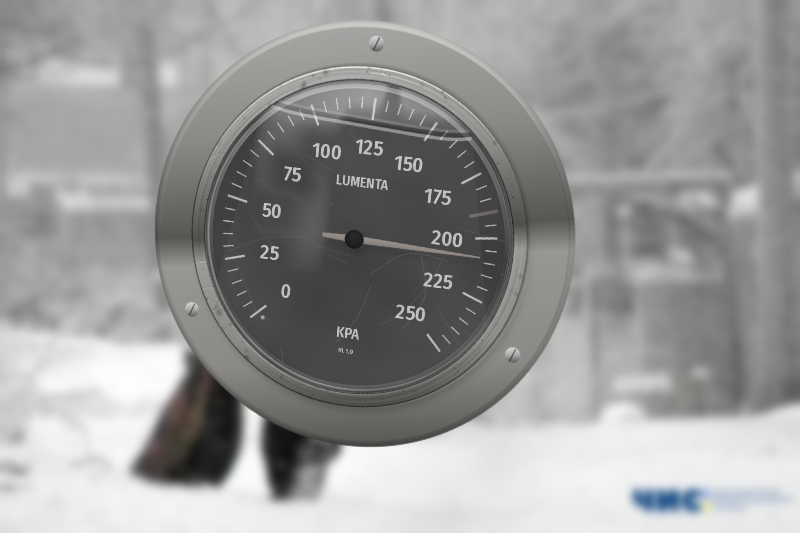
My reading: {"value": 207.5, "unit": "kPa"}
